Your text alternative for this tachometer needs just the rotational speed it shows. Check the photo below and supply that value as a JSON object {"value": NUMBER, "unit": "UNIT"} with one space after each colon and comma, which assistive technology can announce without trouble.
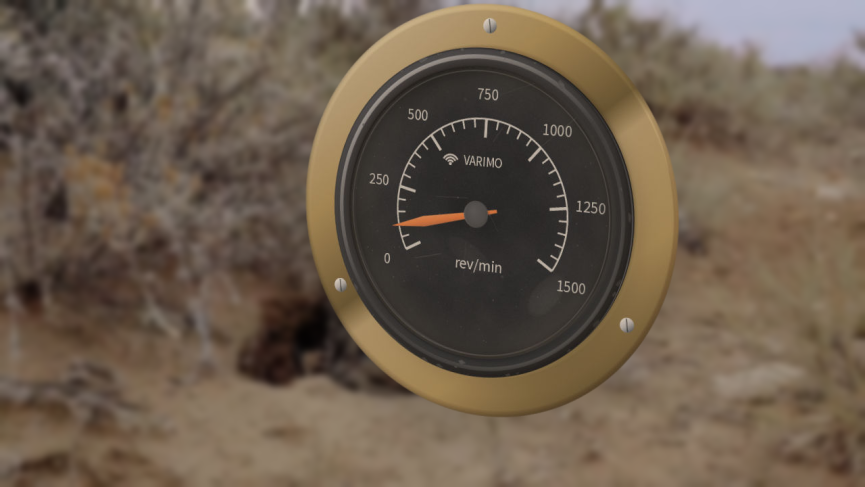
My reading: {"value": 100, "unit": "rpm"}
